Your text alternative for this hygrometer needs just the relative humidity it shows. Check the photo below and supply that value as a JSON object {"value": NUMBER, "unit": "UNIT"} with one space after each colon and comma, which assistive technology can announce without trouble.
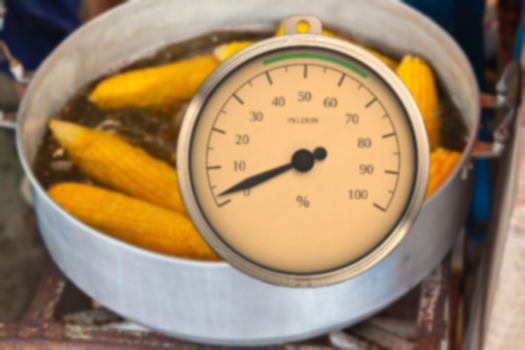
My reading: {"value": 2.5, "unit": "%"}
